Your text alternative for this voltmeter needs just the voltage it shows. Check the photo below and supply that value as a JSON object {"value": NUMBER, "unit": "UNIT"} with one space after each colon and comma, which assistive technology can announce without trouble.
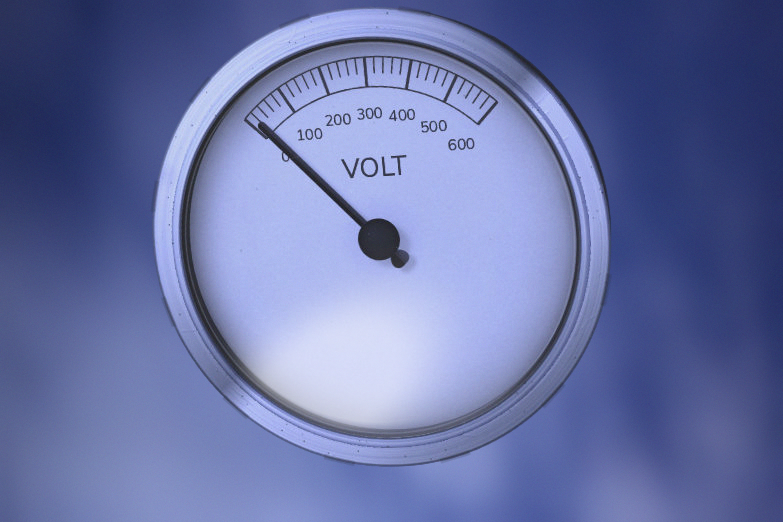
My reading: {"value": 20, "unit": "V"}
